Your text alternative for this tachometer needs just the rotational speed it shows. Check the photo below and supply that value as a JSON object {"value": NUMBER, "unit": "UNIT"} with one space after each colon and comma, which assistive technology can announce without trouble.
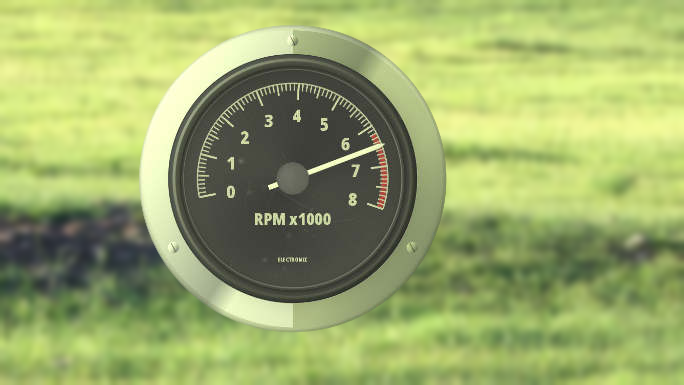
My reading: {"value": 6500, "unit": "rpm"}
